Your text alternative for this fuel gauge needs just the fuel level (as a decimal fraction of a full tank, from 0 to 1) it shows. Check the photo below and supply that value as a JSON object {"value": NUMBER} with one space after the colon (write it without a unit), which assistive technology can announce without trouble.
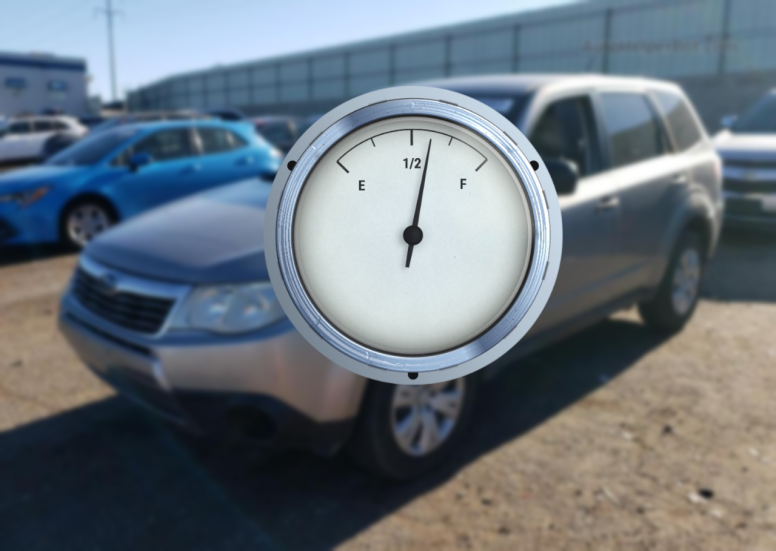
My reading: {"value": 0.625}
